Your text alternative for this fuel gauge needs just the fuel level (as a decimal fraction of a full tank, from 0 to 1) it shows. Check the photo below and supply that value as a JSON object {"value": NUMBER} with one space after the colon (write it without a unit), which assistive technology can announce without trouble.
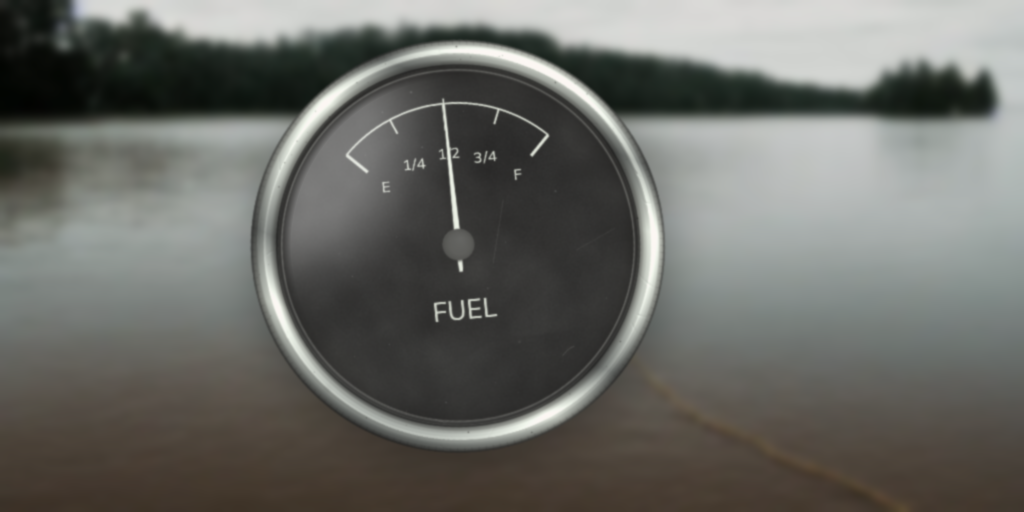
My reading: {"value": 0.5}
